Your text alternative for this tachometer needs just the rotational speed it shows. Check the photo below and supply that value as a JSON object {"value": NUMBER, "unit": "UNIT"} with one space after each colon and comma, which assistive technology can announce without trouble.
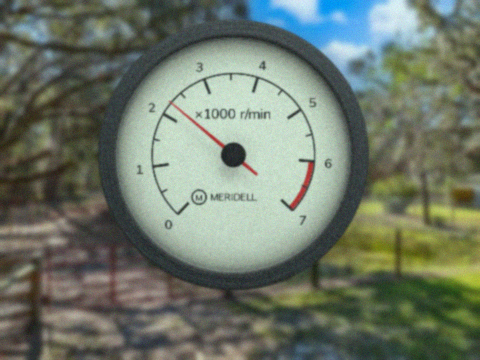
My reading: {"value": 2250, "unit": "rpm"}
